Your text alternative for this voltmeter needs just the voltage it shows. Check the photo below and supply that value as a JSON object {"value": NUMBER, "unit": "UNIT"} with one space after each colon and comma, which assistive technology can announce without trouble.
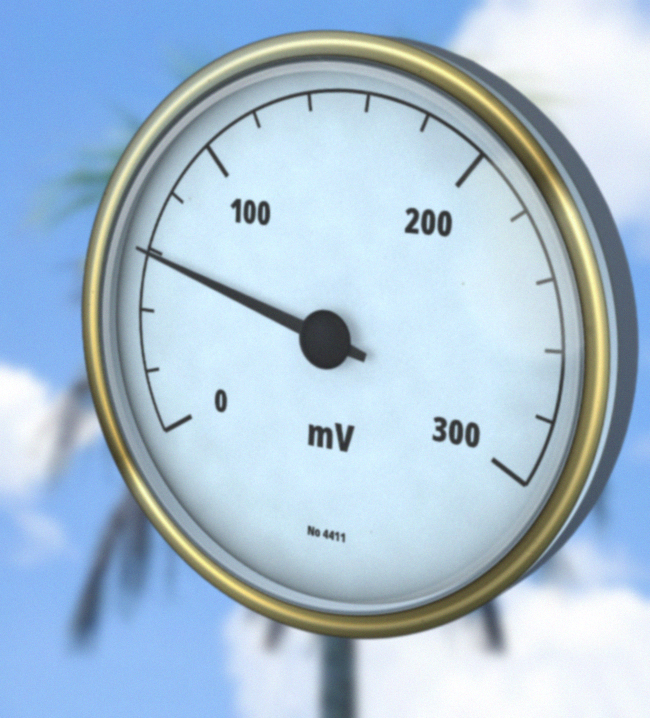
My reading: {"value": 60, "unit": "mV"}
